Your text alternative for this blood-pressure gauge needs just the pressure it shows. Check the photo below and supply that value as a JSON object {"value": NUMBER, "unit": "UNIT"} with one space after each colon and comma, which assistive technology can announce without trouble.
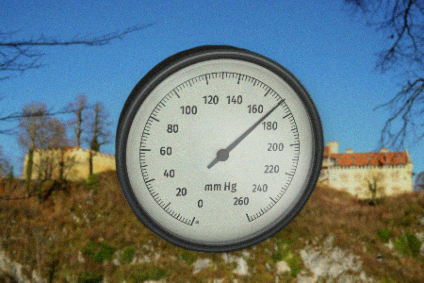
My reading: {"value": 170, "unit": "mmHg"}
